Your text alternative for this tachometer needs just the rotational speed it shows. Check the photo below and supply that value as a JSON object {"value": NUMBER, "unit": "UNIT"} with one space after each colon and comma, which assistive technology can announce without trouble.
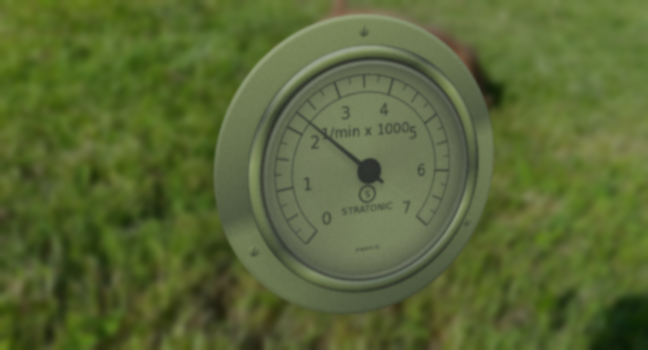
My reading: {"value": 2250, "unit": "rpm"}
